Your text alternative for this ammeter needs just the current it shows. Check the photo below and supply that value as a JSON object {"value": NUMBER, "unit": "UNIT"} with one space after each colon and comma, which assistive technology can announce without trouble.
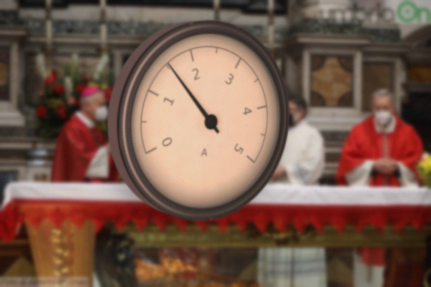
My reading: {"value": 1.5, "unit": "A"}
